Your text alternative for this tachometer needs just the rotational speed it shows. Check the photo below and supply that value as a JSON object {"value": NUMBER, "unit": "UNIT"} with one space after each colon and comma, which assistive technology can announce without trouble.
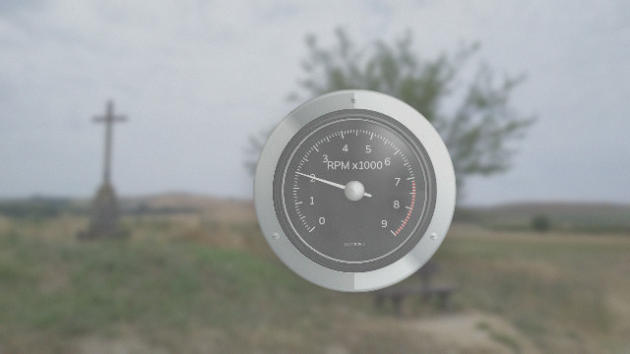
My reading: {"value": 2000, "unit": "rpm"}
